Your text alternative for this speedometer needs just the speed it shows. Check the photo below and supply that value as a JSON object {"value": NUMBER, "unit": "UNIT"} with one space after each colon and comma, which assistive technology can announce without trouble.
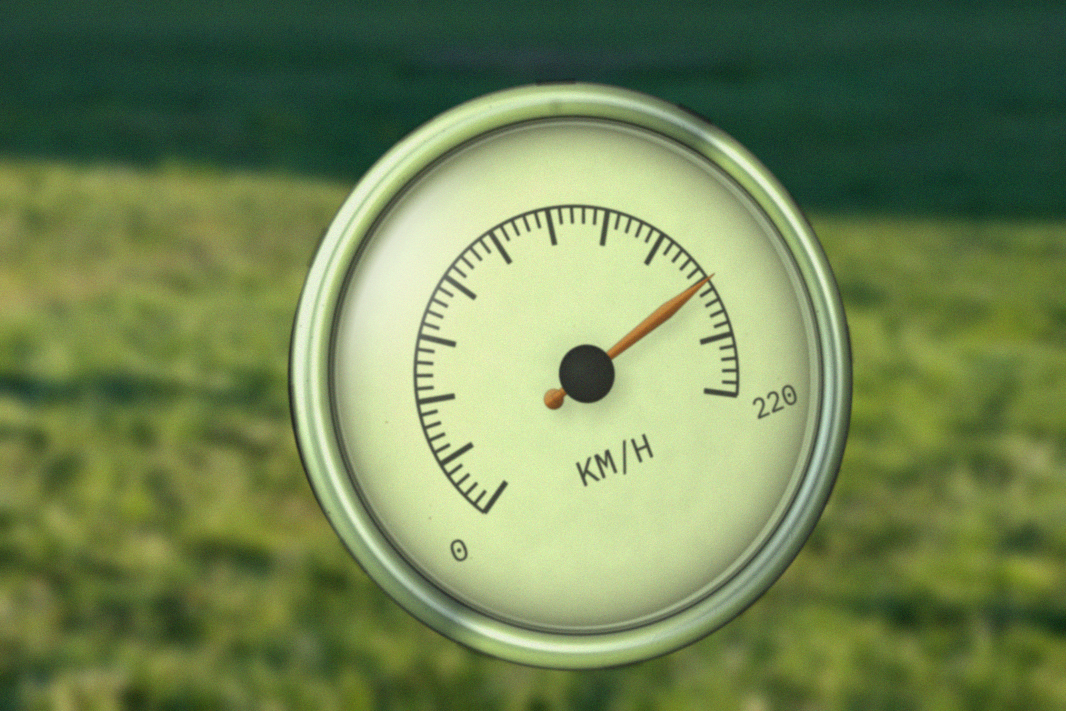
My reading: {"value": 180, "unit": "km/h"}
